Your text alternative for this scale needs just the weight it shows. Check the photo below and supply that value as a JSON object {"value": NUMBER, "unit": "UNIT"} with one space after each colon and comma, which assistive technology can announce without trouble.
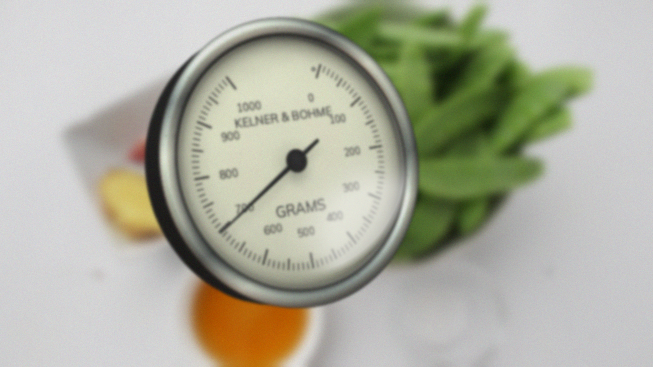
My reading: {"value": 700, "unit": "g"}
